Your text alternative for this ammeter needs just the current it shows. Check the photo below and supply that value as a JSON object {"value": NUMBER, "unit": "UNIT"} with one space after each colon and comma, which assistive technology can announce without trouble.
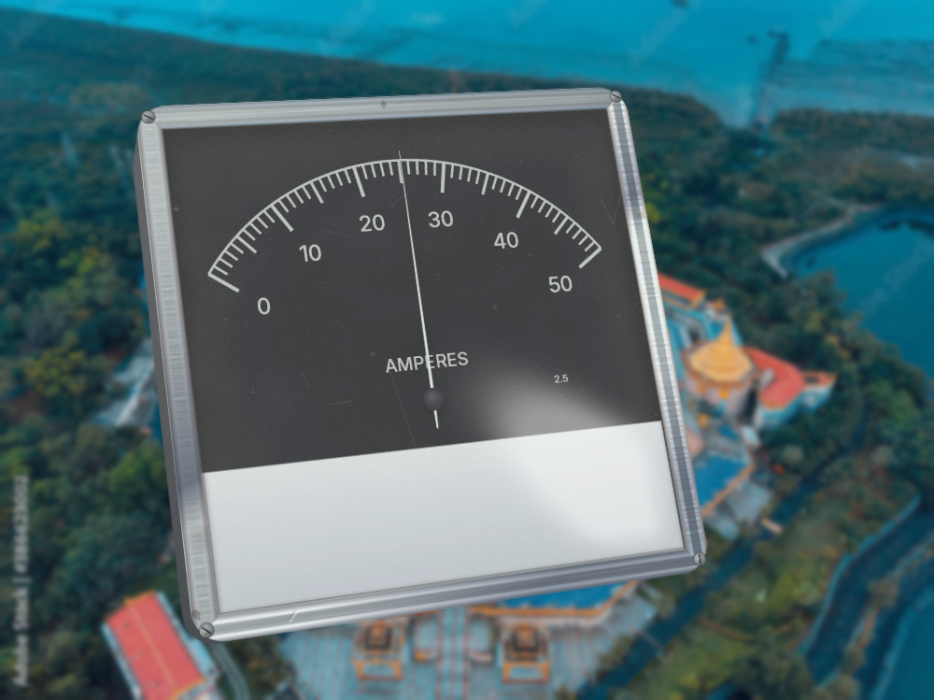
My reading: {"value": 25, "unit": "A"}
